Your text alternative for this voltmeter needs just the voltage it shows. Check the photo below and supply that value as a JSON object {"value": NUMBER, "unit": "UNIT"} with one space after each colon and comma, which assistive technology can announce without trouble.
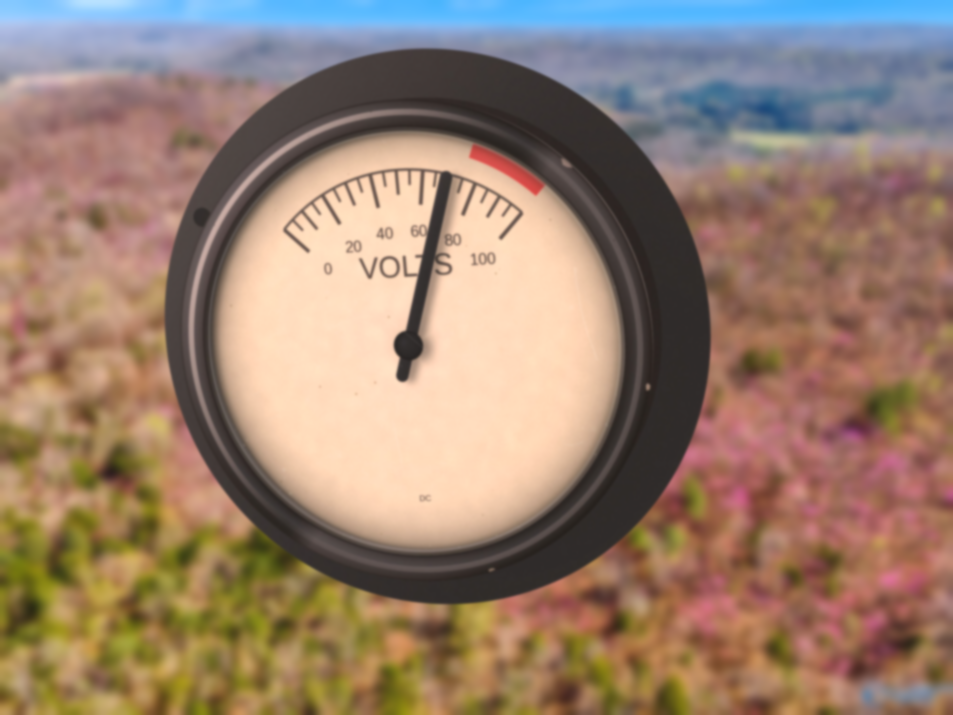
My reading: {"value": 70, "unit": "V"}
